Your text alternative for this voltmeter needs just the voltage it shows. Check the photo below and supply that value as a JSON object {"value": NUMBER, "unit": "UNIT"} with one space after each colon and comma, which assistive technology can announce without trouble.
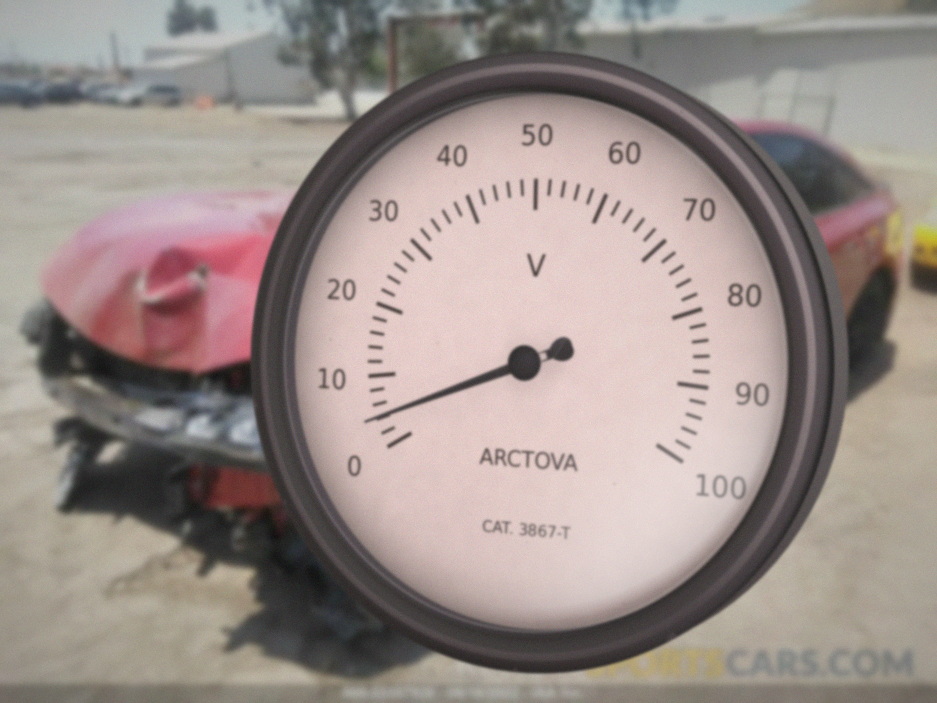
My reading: {"value": 4, "unit": "V"}
